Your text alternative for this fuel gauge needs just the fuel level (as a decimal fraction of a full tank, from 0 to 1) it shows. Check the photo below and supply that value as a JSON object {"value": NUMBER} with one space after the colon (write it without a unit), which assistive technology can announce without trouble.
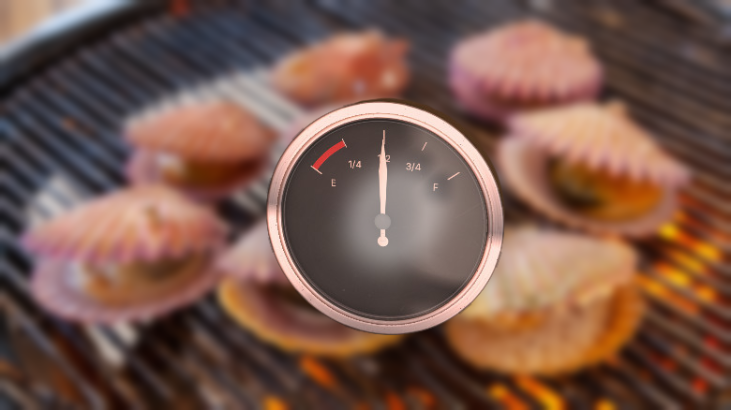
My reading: {"value": 0.5}
